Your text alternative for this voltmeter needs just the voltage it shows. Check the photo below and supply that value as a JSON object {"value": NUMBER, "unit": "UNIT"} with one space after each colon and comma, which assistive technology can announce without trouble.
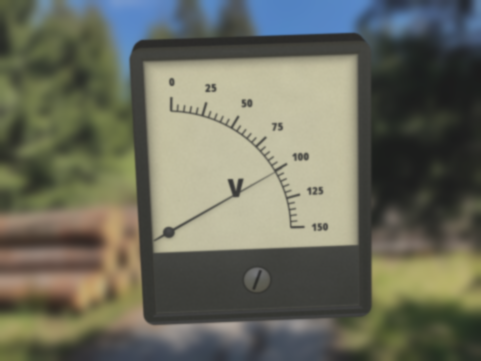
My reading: {"value": 100, "unit": "V"}
